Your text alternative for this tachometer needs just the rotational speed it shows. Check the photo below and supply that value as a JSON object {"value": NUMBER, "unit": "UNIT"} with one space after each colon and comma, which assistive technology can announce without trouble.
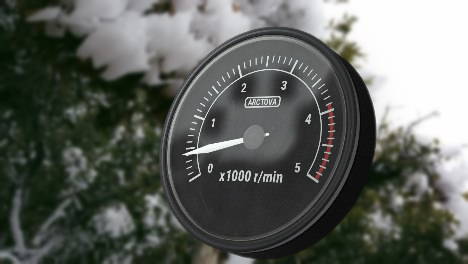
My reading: {"value": 400, "unit": "rpm"}
